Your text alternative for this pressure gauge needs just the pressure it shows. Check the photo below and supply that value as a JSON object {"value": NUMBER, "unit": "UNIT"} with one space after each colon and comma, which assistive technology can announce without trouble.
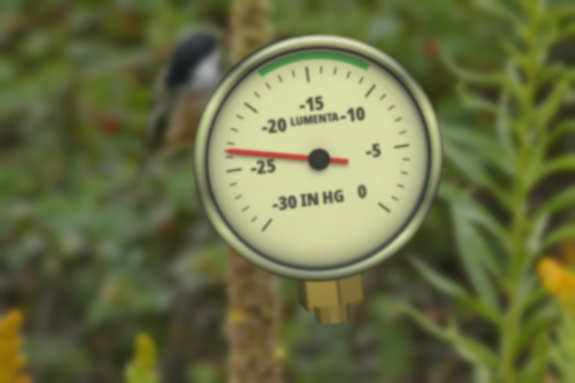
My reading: {"value": -23.5, "unit": "inHg"}
